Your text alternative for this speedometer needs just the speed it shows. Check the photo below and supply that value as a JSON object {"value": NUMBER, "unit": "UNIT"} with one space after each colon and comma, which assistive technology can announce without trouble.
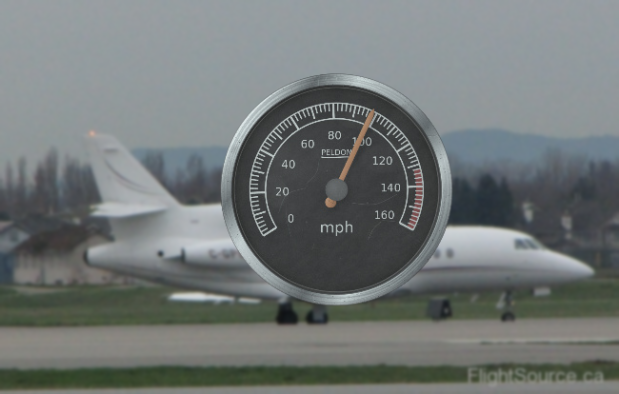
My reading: {"value": 98, "unit": "mph"}
